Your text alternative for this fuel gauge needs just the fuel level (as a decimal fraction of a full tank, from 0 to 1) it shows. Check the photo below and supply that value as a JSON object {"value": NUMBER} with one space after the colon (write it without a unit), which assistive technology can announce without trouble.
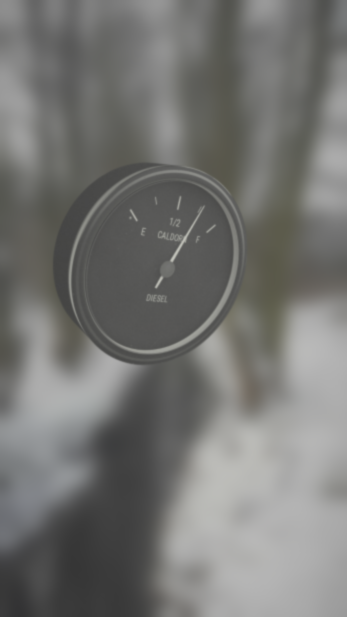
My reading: {"value": 0.75}
